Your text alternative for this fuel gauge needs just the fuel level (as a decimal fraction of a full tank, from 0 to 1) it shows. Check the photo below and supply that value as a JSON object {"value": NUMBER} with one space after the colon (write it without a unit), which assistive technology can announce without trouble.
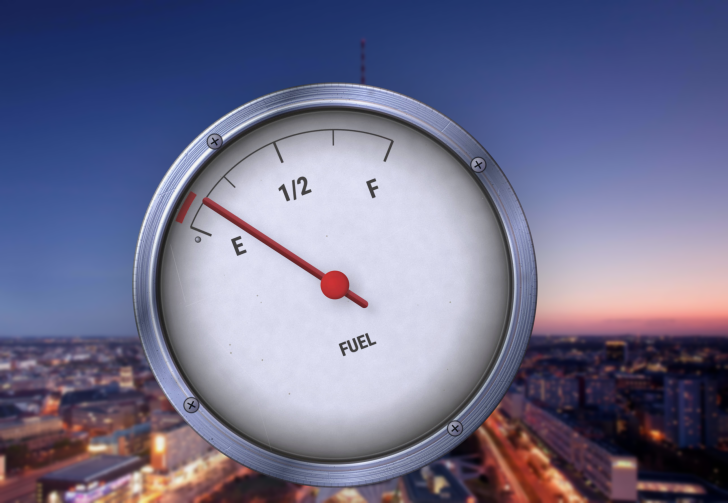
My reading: {"value": 0.125}
